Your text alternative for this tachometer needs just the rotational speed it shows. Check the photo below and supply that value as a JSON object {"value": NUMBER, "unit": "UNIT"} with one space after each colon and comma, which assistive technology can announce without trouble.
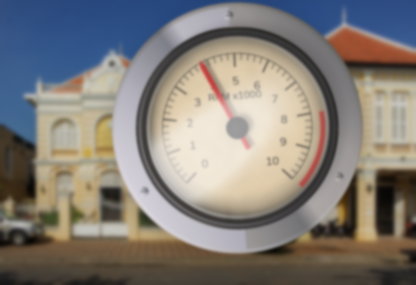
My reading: {"value": 4000, "unit": "rpm"}
